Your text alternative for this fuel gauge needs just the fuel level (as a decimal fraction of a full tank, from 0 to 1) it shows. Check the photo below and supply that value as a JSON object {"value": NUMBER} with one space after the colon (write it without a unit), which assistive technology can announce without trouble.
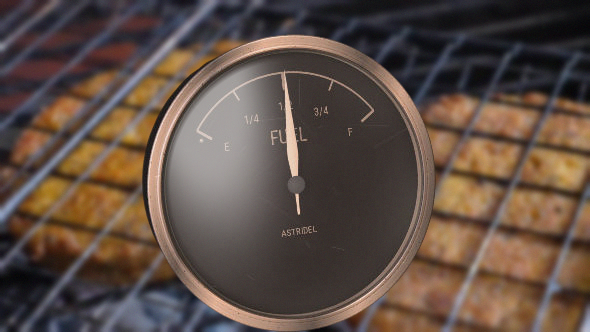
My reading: {"value": 0.5}
